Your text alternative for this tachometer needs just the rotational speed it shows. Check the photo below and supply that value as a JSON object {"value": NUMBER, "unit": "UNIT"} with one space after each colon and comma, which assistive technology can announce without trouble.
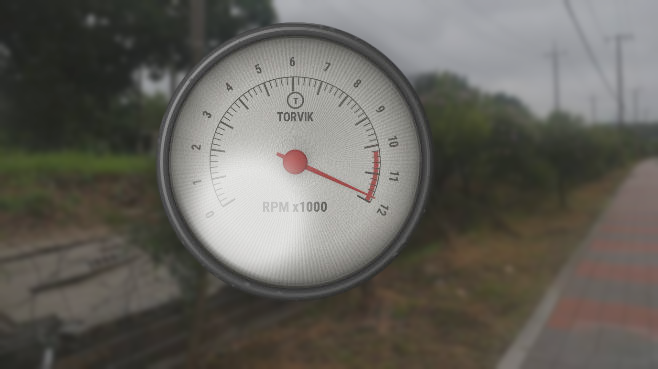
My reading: {"value": 11800, "unit": "rpm"}
